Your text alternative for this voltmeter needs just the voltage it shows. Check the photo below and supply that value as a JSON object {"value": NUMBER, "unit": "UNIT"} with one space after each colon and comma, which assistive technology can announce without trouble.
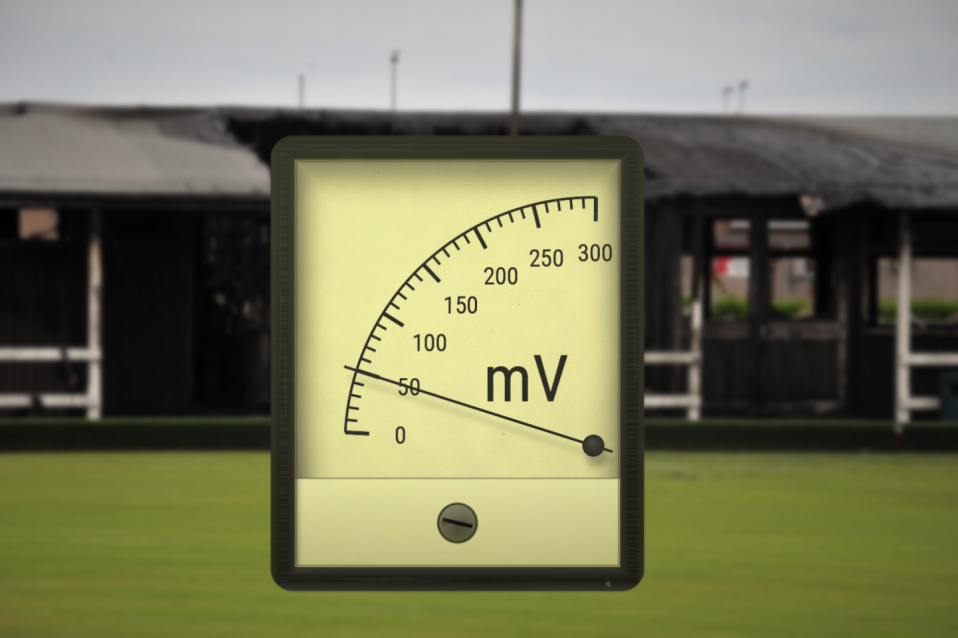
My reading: {"value": 50, "unit": "mV"}
